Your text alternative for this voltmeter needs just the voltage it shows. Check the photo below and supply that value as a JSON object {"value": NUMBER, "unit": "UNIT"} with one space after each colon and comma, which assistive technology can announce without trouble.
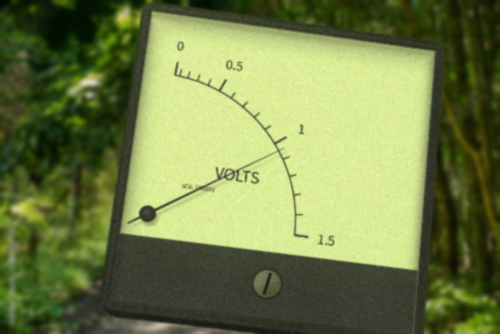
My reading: {"value": 1.05, "unit": "V"}
